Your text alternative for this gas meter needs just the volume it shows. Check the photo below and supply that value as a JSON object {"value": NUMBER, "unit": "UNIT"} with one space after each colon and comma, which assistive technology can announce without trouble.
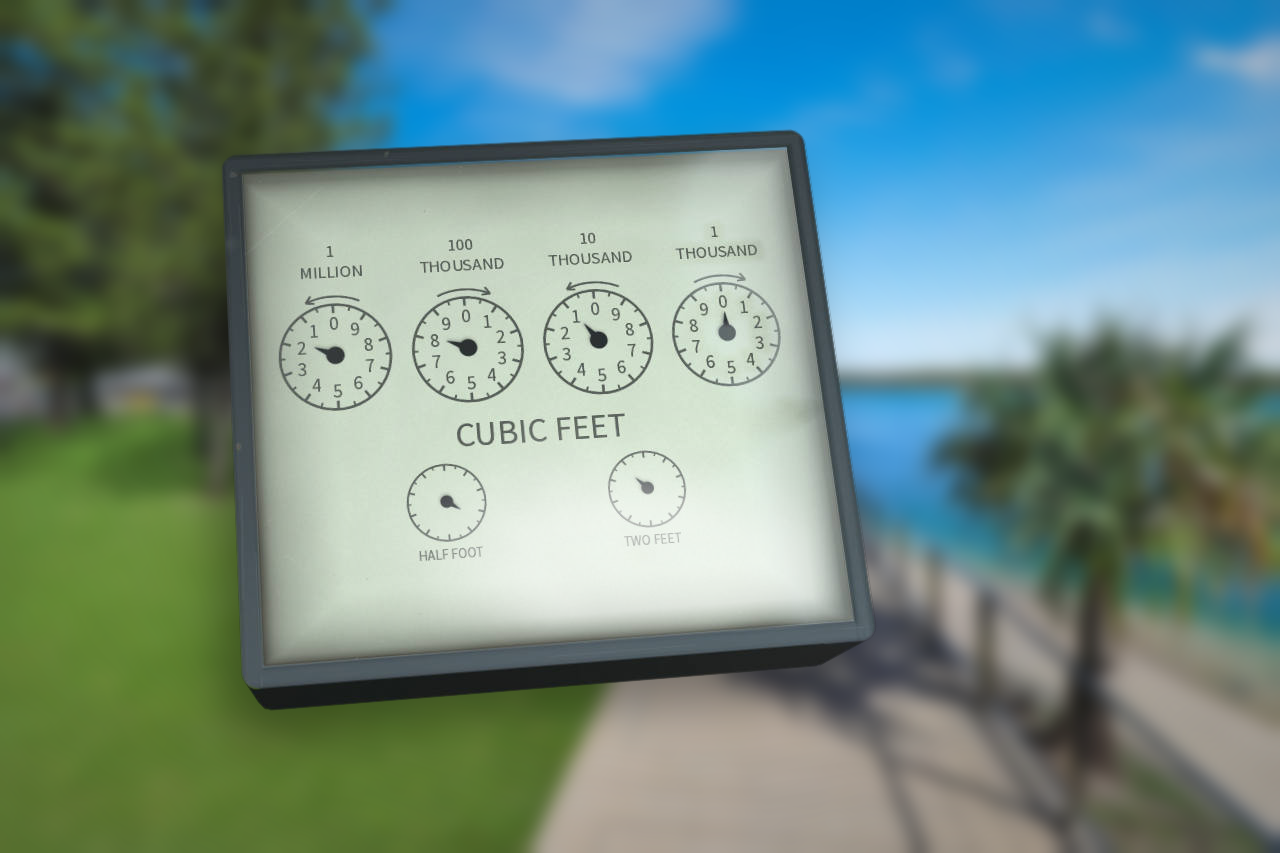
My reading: {"value": 181000, "unit": "ft³"}
